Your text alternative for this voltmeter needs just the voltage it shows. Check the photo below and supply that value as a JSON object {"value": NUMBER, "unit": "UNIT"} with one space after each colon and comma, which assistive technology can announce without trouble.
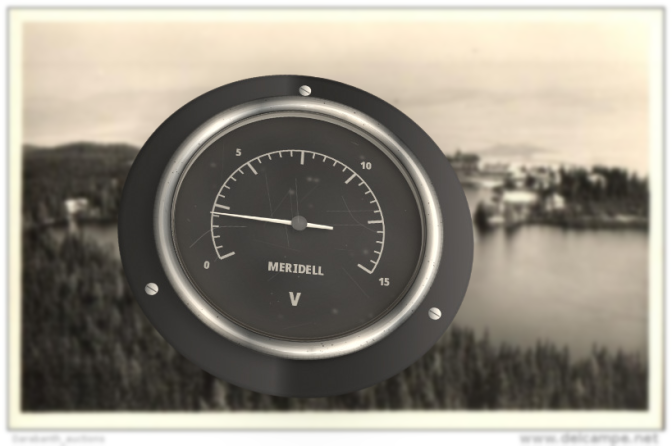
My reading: {"value": 2, "unit": "V"}
